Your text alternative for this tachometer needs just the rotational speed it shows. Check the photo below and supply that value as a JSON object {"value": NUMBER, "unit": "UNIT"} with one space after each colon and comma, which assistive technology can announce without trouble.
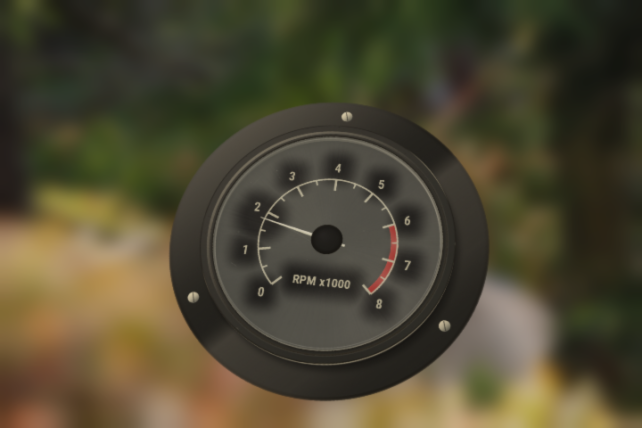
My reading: {"value": 1750, "unit": "rpm"}
